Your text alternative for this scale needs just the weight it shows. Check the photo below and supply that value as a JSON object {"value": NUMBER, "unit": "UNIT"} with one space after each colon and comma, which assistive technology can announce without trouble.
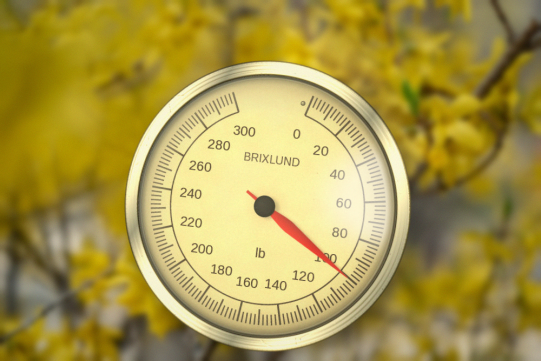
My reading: {"value": 100, "unit": "lb"}
